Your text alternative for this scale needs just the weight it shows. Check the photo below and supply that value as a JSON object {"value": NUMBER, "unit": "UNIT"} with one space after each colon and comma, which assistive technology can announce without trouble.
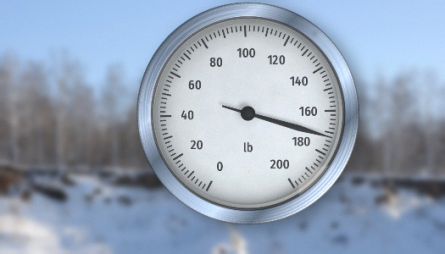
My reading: {"value": 172, "unit": "lb"}
